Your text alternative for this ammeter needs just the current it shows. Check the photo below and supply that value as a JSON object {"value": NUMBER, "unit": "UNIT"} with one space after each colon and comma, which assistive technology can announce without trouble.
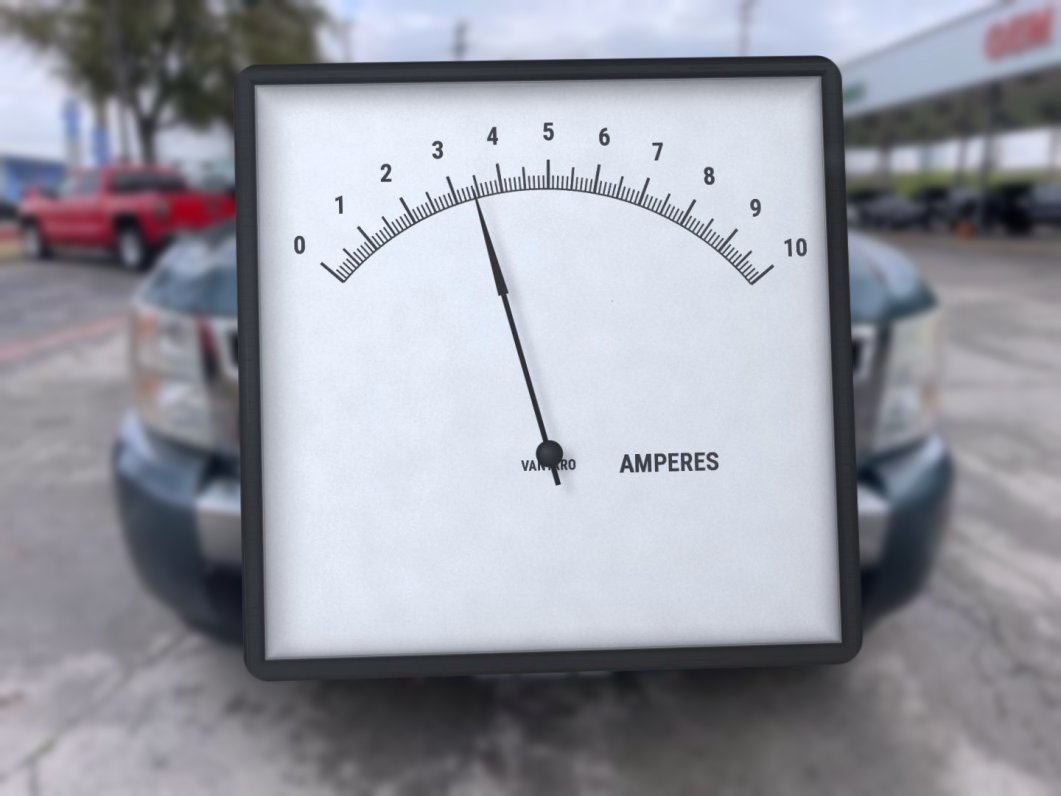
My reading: {"value": 3.4, "unit": "A"}
